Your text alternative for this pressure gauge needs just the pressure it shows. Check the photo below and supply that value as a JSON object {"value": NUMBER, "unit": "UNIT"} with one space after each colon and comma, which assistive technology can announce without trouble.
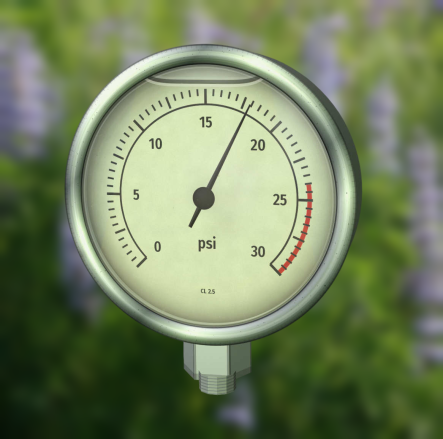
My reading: {"value": 18, "unit": "psi"}
